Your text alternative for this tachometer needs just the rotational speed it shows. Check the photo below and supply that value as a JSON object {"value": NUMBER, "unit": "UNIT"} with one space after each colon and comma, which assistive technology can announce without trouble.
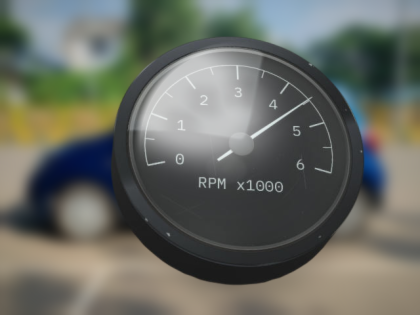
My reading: {"value": 4500, "unit": "rpm"}
